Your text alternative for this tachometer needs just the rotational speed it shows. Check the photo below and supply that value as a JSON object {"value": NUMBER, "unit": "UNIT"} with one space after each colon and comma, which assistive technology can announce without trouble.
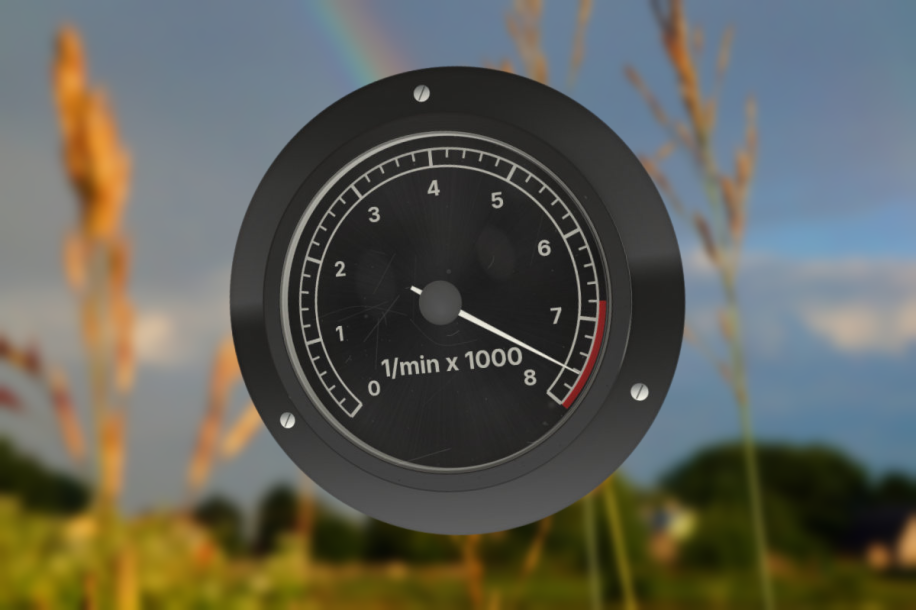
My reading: {"value": 7600, "unit": "rpm"}
